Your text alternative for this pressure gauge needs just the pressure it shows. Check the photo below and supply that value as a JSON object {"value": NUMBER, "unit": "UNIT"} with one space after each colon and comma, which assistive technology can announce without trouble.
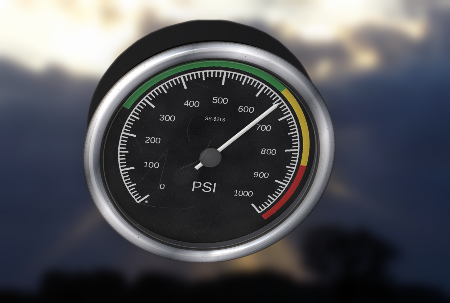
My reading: {"value": 650, "unit": "psi"}
